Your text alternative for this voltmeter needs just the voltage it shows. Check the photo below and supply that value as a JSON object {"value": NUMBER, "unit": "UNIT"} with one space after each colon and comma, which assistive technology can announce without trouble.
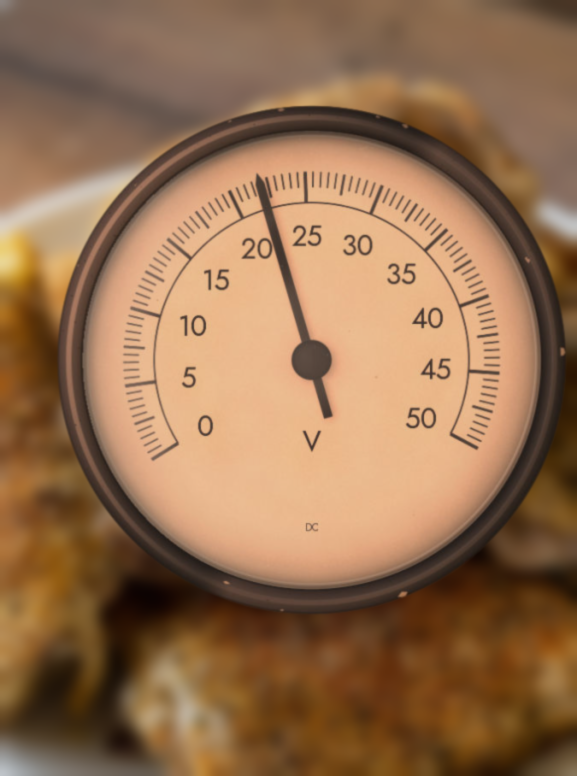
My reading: {"value": 22, "unit": "V"}
